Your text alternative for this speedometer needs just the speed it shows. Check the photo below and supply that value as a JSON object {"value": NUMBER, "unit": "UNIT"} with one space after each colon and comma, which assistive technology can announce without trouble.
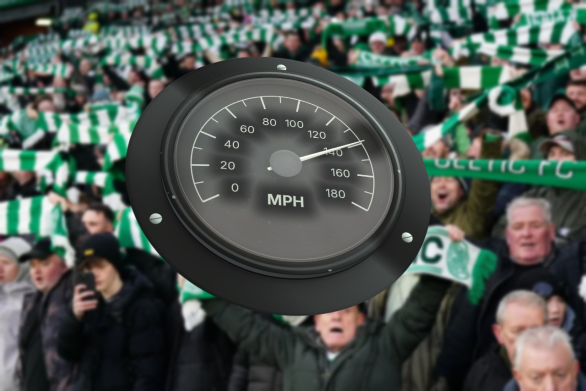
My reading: {"value": 140, "unit": "mph"}
